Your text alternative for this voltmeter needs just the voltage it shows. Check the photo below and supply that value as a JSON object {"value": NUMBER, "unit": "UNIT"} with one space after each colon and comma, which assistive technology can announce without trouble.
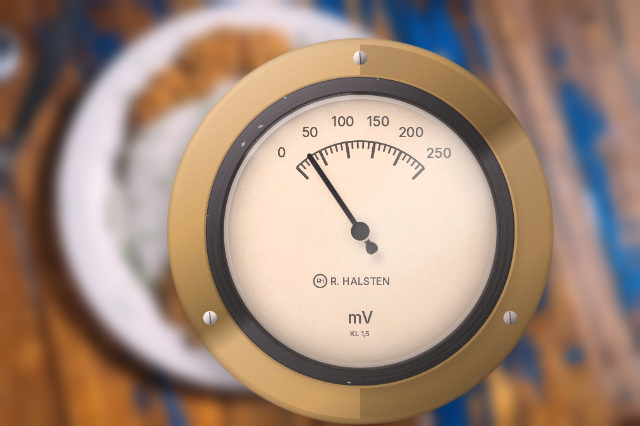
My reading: {"value": 30, "unit": "mV"}
